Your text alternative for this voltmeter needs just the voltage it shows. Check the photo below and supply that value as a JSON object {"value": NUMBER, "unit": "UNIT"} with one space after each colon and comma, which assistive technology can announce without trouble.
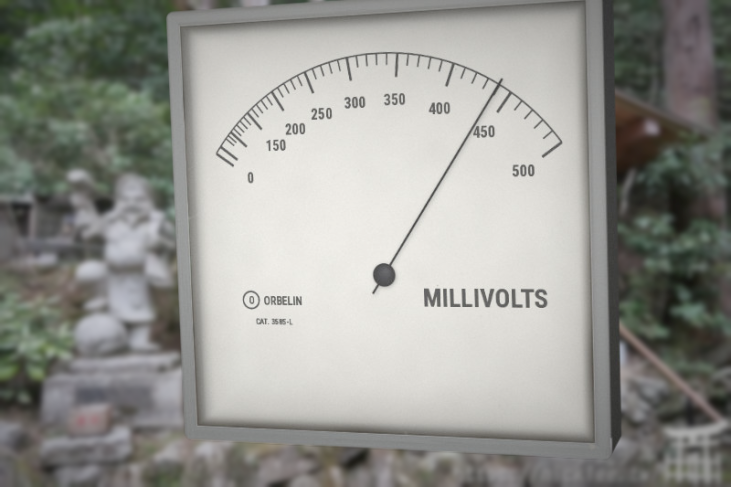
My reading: {"value": 440, "unit": "mV"}
